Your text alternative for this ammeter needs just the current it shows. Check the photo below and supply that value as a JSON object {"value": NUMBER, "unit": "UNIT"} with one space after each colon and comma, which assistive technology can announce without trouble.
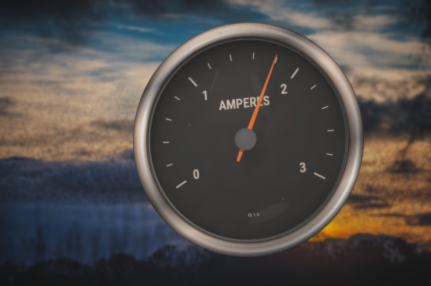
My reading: {"value": 1.8, "unit": "A"}
